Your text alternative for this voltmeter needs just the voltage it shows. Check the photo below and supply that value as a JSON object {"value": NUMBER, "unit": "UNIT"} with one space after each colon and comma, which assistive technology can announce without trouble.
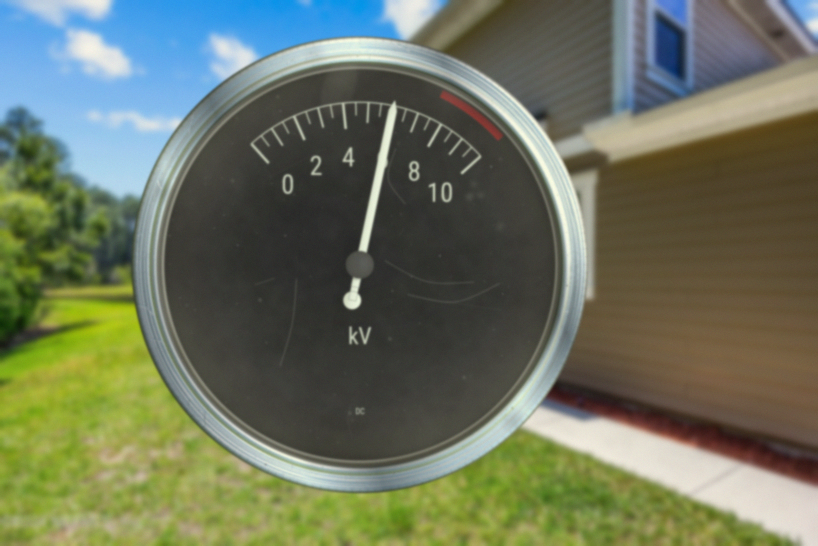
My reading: {"value": 6, "unit": "kV"}
